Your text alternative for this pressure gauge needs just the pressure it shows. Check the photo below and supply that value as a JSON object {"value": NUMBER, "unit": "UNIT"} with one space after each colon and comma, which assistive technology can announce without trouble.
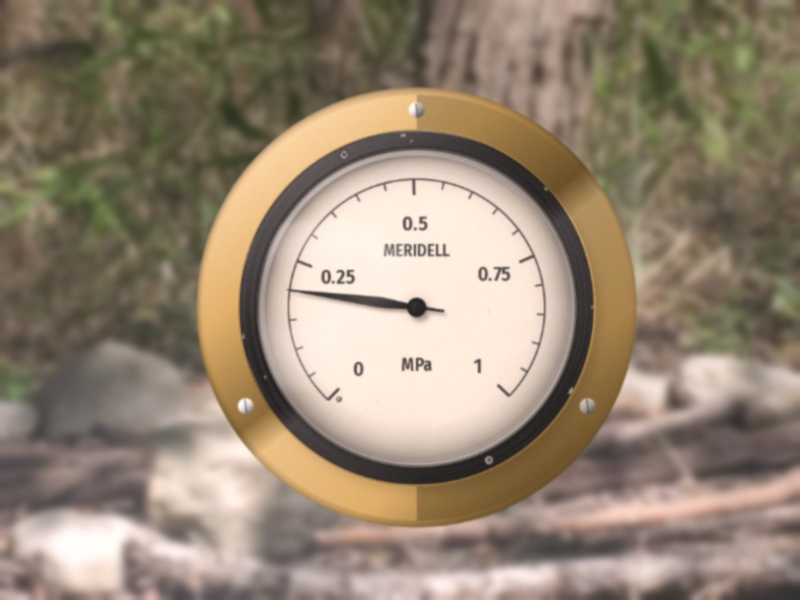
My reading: {"value": 0.2, "unit": "MPa"}
